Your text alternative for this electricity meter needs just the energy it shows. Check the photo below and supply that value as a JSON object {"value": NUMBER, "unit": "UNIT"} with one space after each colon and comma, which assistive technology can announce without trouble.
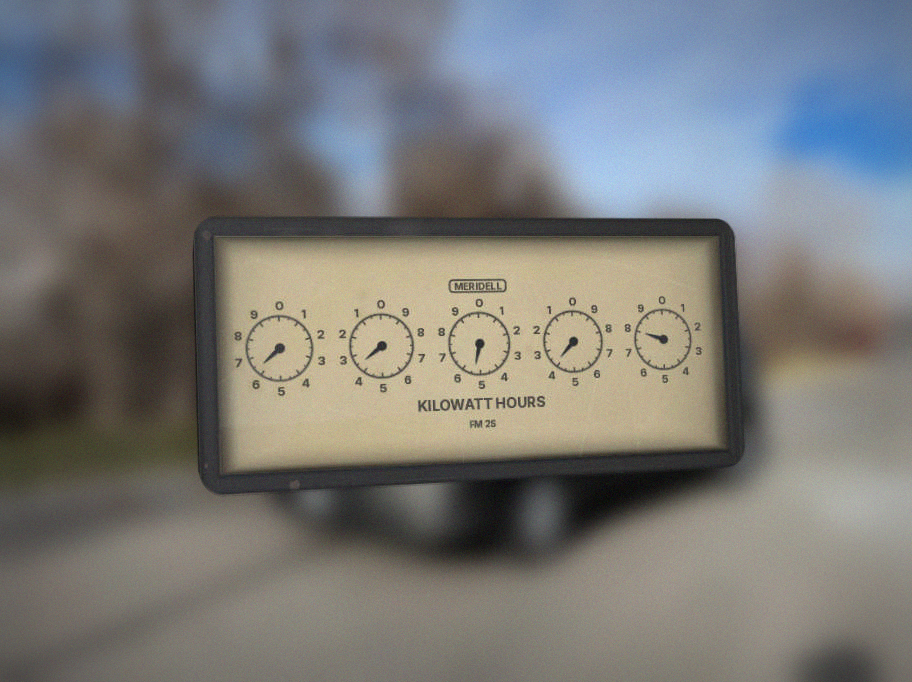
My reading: {"value": 63538, "unit": "kWh"}
